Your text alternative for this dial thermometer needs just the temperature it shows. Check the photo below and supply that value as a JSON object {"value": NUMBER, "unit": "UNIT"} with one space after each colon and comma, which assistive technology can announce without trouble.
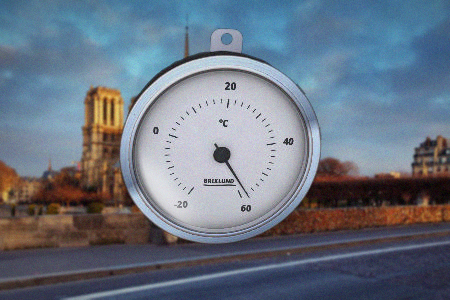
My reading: {"value": 58, "unit": "°C"}
